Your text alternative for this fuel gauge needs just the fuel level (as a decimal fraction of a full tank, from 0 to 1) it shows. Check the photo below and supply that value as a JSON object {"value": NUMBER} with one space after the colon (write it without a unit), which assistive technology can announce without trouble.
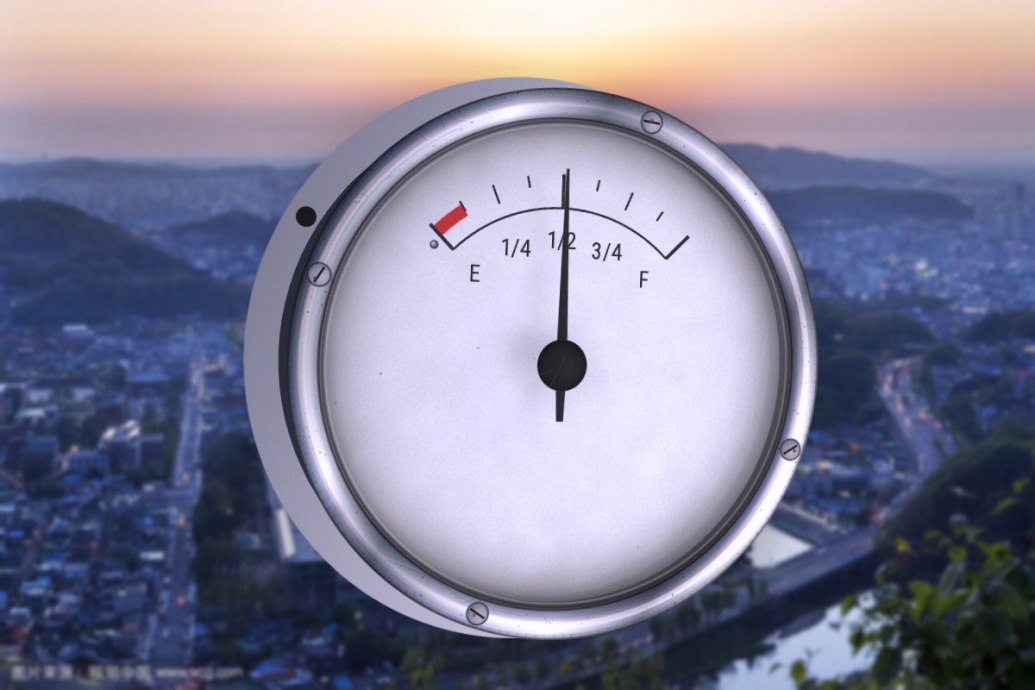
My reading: {"value": 0.5}
